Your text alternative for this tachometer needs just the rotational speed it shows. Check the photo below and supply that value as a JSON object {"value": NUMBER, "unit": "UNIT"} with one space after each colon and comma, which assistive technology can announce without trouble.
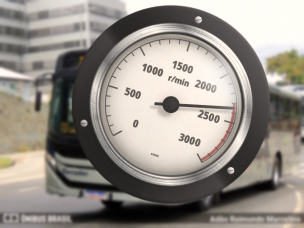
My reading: {"value": 2350, "unit": "rpm"}
